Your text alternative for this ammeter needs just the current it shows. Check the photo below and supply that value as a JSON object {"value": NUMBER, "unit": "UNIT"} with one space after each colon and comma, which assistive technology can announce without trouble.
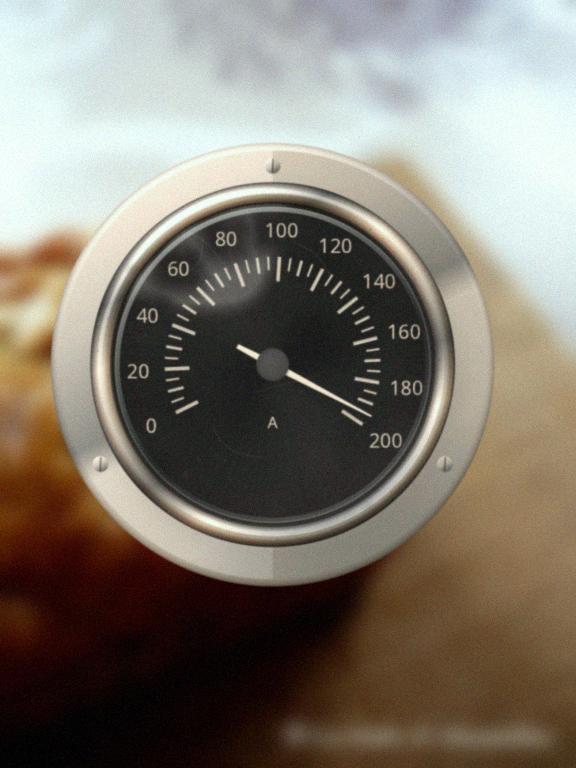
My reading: {"value": 195, "unit": "A"}
